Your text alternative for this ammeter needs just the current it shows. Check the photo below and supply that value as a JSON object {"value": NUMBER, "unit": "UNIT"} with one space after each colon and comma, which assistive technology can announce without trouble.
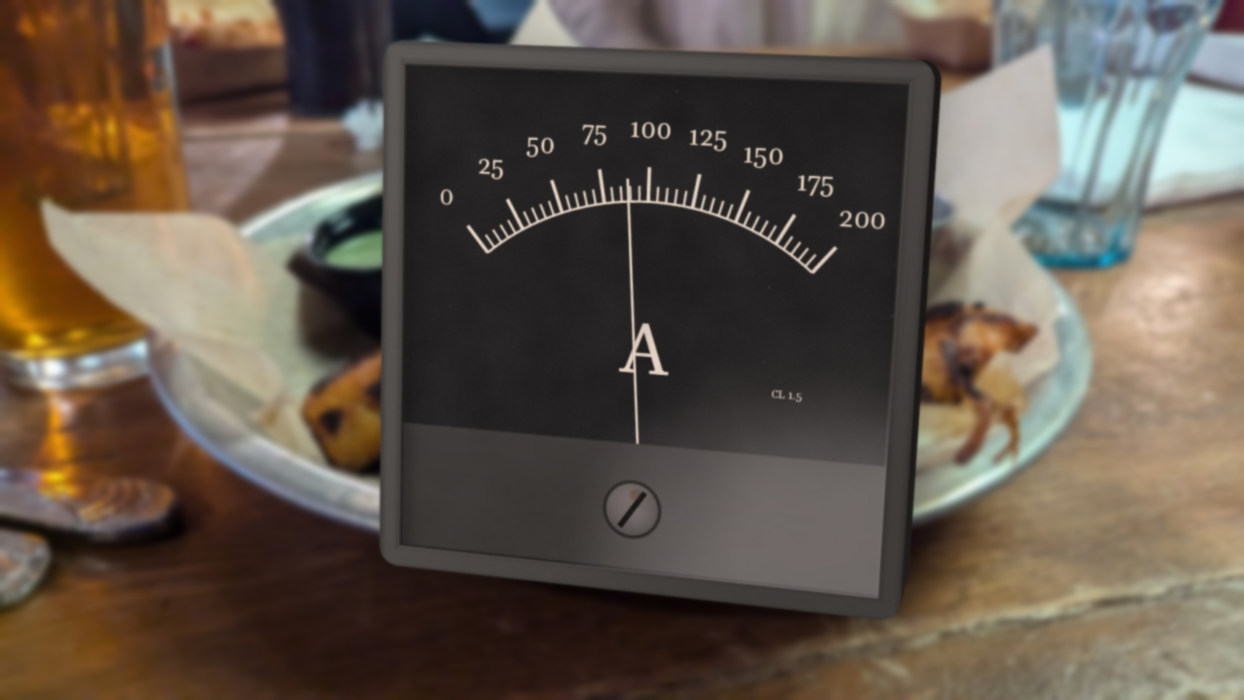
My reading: {"value": 90, "unit": "A"}
